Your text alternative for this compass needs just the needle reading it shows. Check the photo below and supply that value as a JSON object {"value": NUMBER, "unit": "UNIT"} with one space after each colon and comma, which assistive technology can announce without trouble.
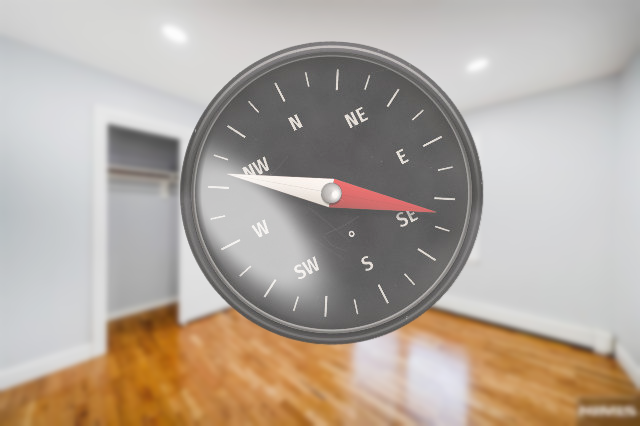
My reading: {"value": 127.5, "unit": "°"}
